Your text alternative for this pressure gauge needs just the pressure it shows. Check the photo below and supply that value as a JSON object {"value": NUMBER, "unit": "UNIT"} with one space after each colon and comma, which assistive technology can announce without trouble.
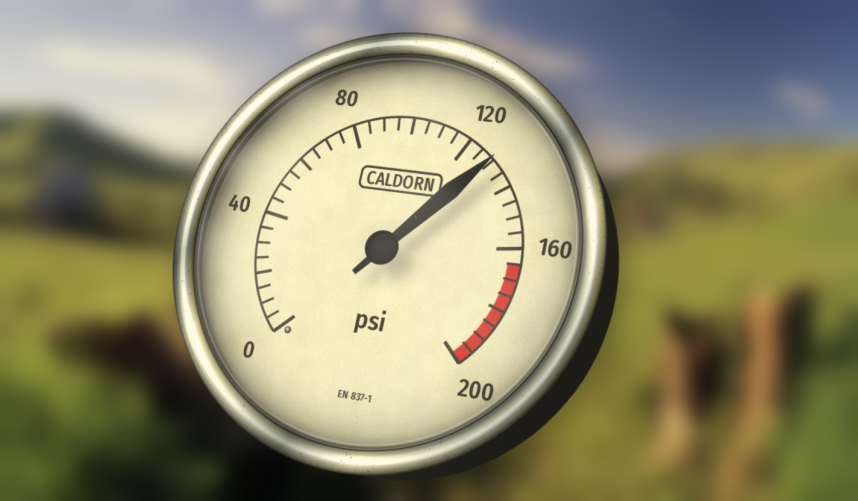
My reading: {"value": 130, "unit": "psi"}
